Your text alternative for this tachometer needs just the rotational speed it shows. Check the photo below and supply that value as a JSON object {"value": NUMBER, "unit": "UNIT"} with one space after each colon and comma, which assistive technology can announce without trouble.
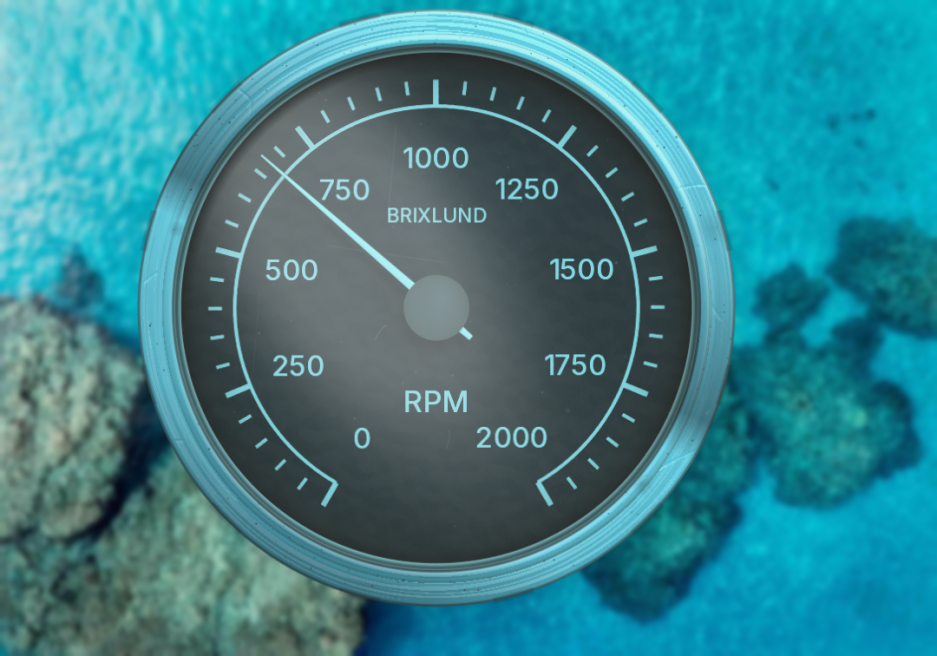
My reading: {"value": 675, "unit": "rpm"}
